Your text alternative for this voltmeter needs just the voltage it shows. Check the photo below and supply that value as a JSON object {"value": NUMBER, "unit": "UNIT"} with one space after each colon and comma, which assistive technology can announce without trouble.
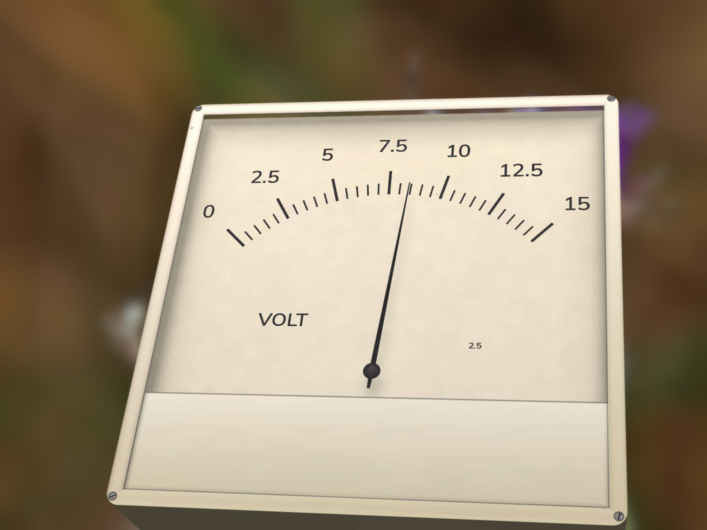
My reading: {"value": 8.5, "unit": "V"}
